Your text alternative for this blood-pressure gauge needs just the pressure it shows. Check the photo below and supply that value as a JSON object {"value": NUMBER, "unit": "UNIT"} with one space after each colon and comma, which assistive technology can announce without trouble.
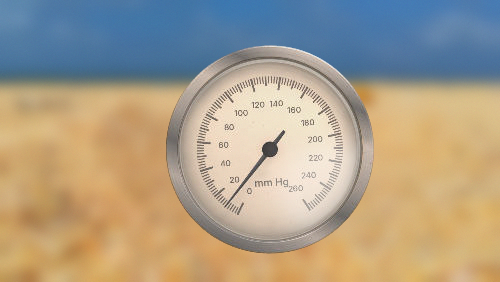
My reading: {"value": 10, "unit": "mmHg"}
